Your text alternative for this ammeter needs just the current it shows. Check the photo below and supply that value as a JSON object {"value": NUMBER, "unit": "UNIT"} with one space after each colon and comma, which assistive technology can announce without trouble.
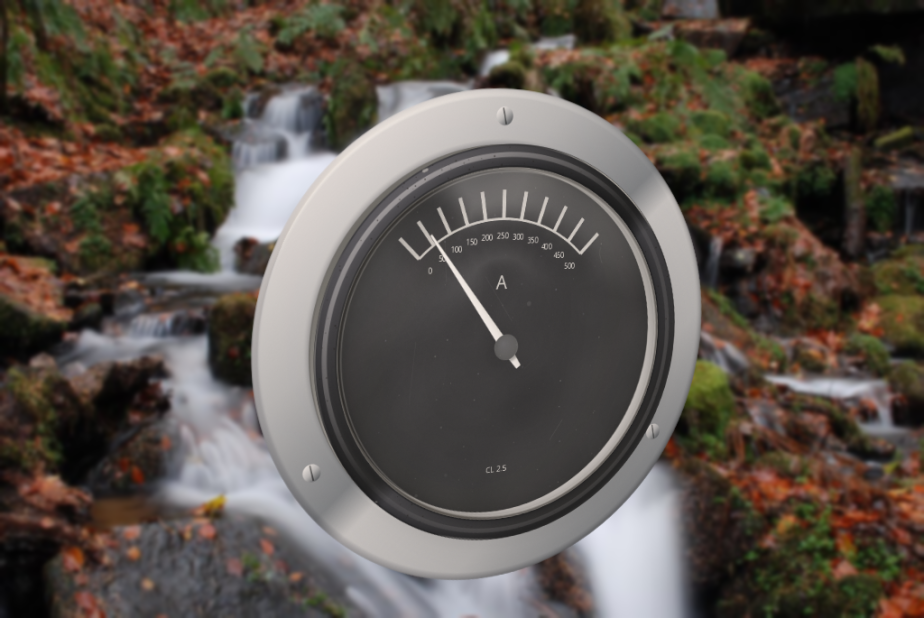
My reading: {"value": 50, "unit": "A"}
